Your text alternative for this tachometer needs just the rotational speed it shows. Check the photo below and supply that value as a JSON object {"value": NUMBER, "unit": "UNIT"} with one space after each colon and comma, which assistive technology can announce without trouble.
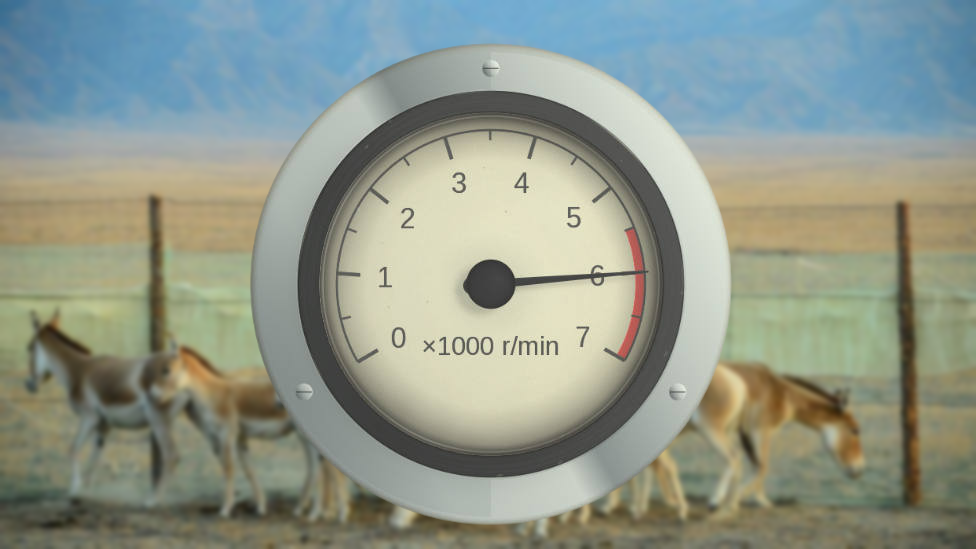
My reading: {"value": 6000, "unit": "rpm"}
